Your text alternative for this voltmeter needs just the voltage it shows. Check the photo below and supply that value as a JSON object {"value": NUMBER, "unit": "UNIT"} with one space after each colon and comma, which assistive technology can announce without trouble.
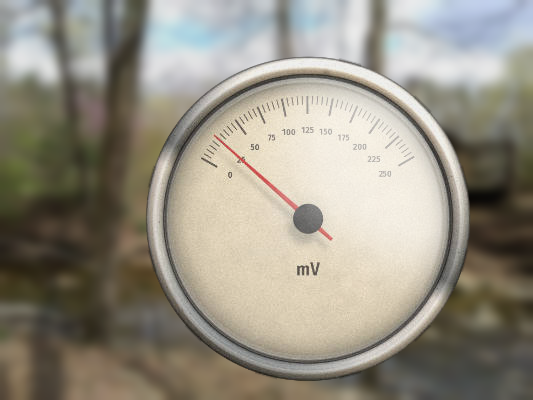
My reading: {"value": 25, "unit": "mV"}
